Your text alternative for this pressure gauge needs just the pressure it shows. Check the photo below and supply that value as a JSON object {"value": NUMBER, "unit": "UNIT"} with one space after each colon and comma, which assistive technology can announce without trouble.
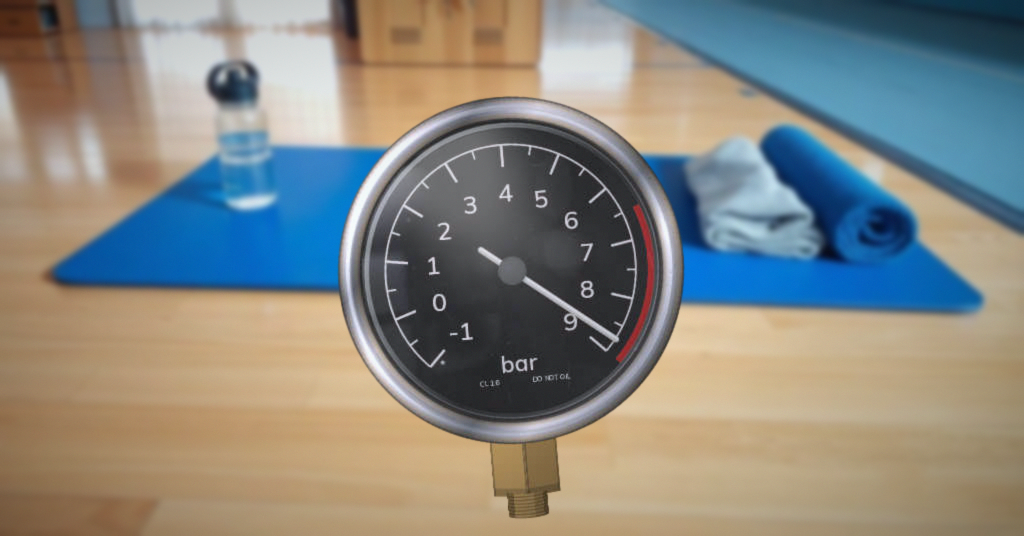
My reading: {"value": 8.75, "unit": "bar"}
